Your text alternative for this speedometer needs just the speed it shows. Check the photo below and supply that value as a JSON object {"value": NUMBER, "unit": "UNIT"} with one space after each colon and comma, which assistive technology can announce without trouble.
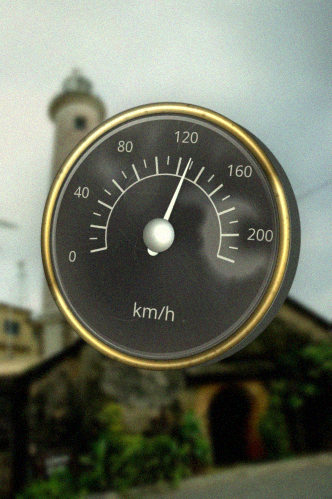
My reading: {"value": 130, "unit": "km/h"}
